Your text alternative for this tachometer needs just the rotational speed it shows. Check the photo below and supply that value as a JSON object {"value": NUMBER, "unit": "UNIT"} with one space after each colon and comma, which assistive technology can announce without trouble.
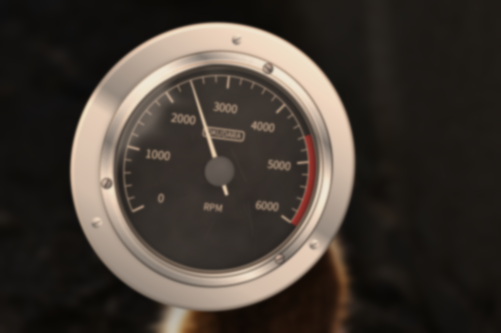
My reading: {"value": 2400, "unit": "rpm"}
